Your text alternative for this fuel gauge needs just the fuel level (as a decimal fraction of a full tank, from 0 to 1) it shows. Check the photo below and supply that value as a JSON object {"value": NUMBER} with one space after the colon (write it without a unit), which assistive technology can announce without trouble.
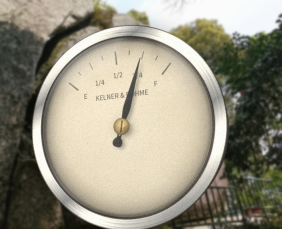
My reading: {"value": 0.75}
